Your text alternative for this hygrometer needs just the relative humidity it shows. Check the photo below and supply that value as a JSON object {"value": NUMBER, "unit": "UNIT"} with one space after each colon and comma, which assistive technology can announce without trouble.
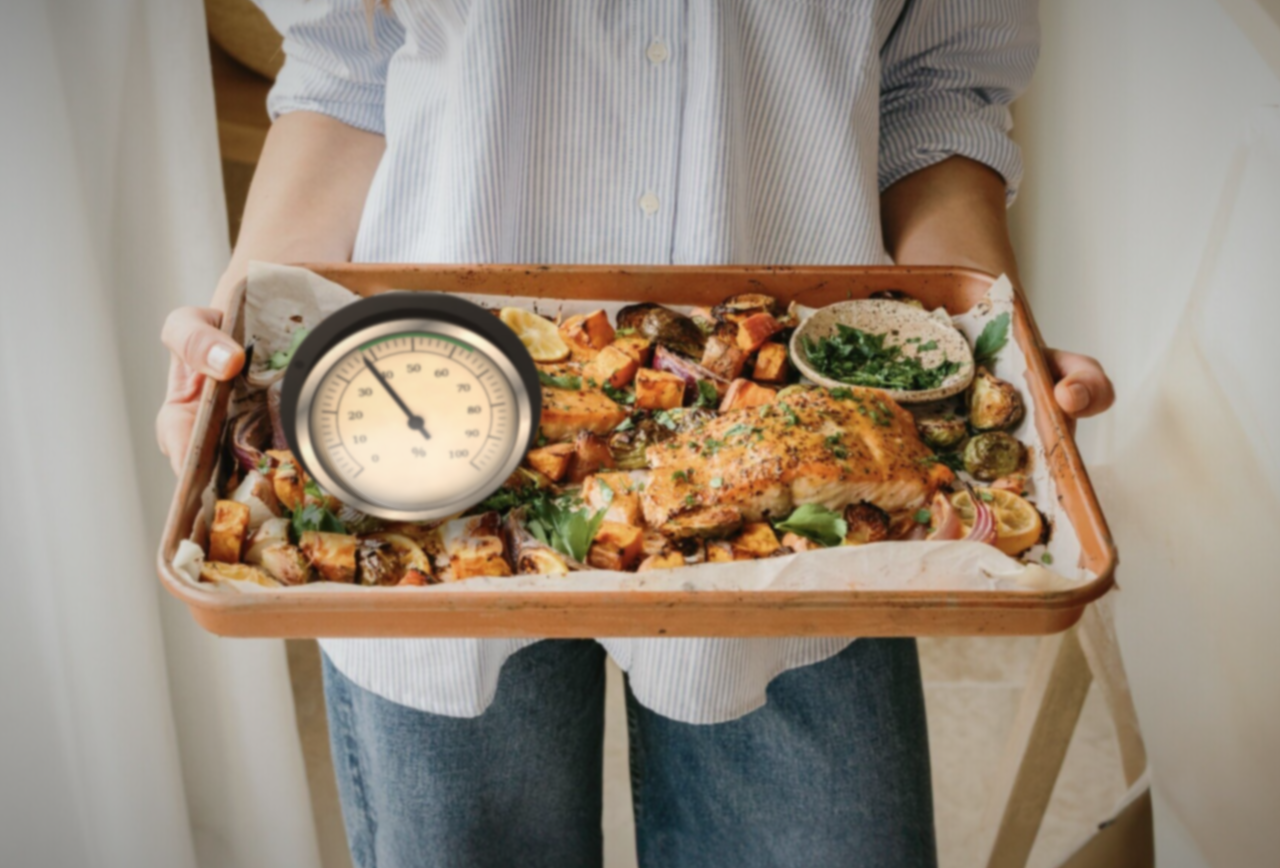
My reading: {"value": 38, "unit": "%"}
